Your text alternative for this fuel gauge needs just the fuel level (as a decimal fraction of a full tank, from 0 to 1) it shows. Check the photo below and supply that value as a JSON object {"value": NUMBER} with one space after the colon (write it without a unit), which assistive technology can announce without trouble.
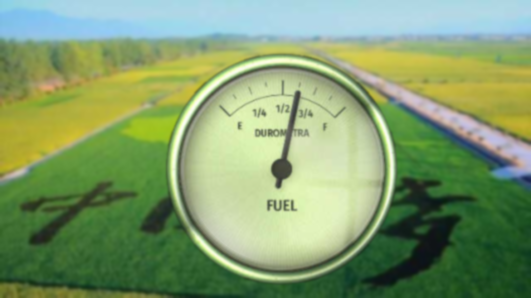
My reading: {"value": 0.625}
